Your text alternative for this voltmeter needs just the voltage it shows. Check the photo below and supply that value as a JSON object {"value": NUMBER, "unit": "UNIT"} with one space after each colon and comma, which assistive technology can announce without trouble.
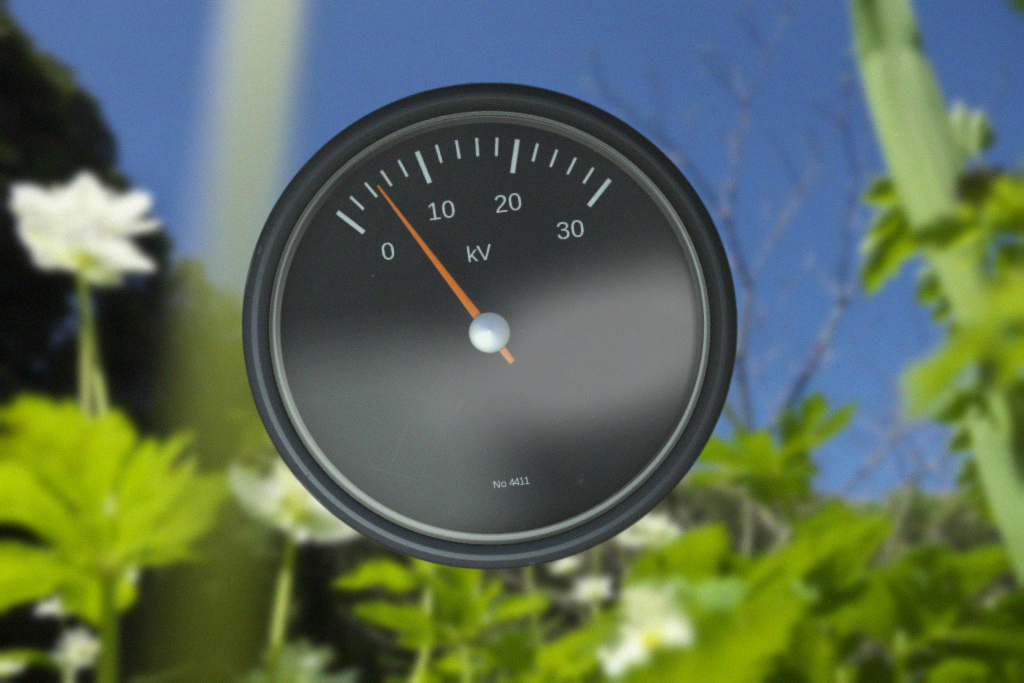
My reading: {"value": 5, "unit": "kV"}
